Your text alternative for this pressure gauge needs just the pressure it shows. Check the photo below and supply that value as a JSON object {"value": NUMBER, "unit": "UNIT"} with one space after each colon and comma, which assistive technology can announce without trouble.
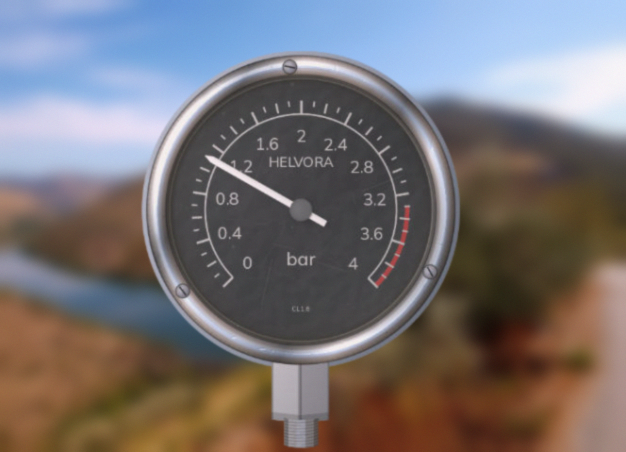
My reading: {"value": 1.1, "unit": "bar"}
